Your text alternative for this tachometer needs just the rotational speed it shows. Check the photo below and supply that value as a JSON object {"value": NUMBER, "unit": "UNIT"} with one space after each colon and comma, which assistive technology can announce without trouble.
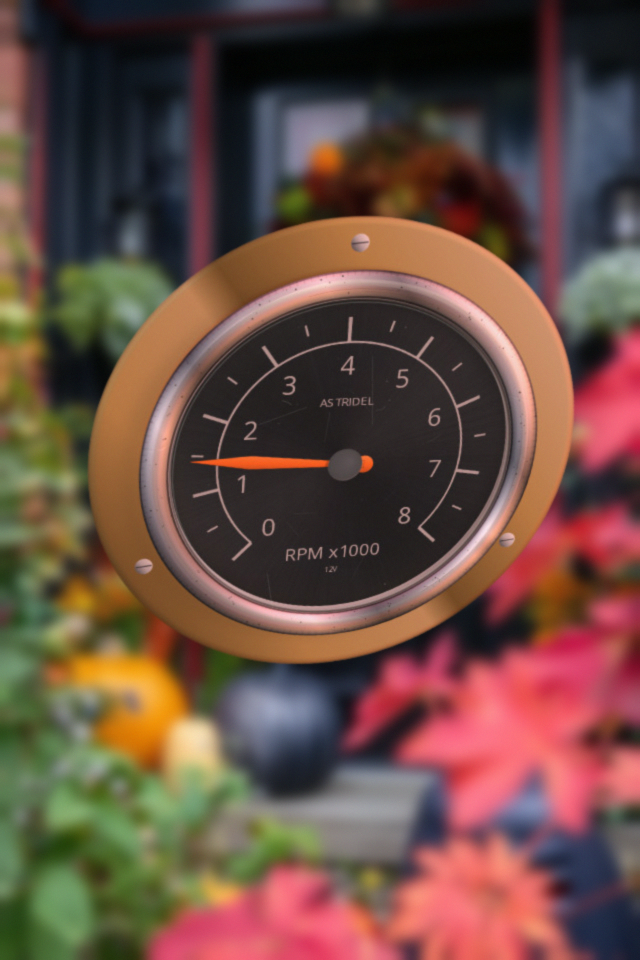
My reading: {"value": 1500, "unit": "rpm"}
